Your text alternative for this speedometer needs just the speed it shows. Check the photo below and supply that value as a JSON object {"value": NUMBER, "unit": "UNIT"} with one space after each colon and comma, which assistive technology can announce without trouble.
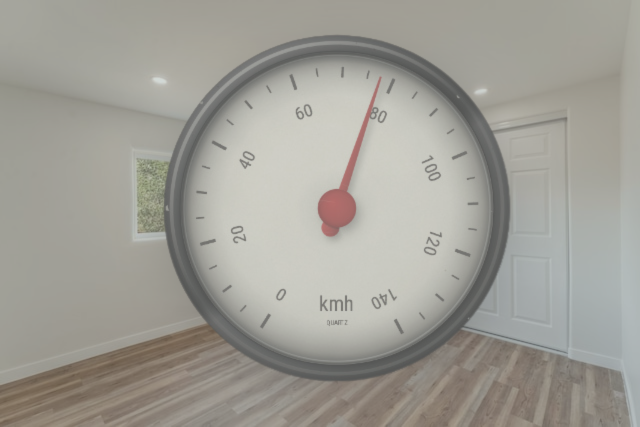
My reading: {"value": 77.5, "unit": "km/h"}
